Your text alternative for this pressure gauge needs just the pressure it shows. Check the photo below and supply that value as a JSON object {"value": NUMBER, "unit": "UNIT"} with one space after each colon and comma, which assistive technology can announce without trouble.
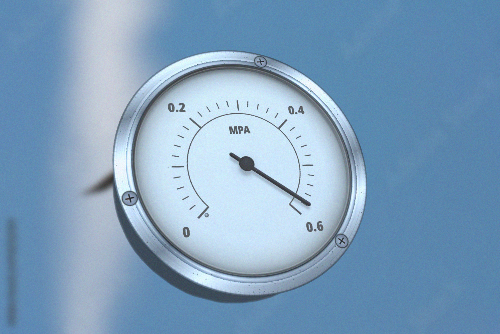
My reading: {"value": 0.58, "unit": "MPa"}
